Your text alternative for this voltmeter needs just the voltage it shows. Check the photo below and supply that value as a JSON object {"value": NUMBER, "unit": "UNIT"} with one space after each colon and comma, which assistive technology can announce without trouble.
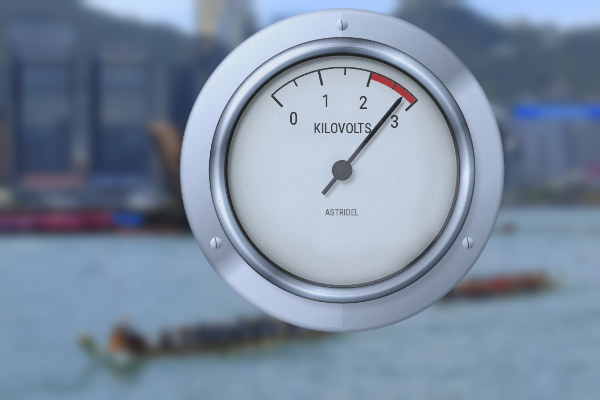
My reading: {"value": 2.75, "unit": "kV"}
